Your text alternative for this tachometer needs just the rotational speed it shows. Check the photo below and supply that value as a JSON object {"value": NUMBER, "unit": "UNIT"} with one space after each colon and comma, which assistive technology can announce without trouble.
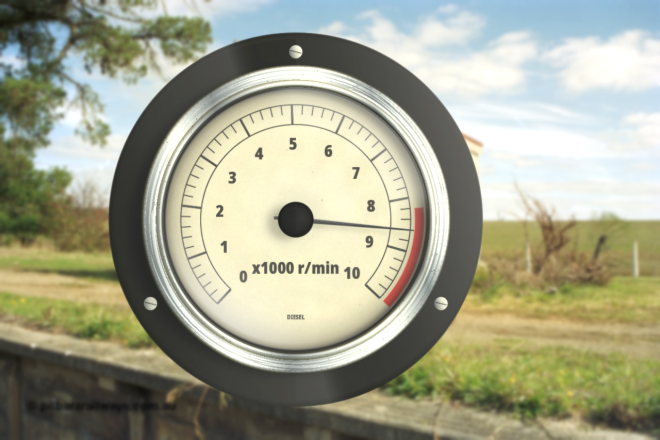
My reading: {"value": 8600, "unit": "rpm"}
